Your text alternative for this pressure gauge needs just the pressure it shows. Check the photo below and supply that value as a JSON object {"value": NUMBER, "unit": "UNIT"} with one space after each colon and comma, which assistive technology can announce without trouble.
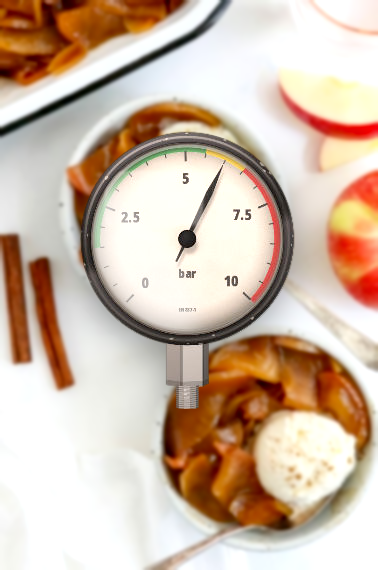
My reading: {"value": 6, "unit": "bar"}
